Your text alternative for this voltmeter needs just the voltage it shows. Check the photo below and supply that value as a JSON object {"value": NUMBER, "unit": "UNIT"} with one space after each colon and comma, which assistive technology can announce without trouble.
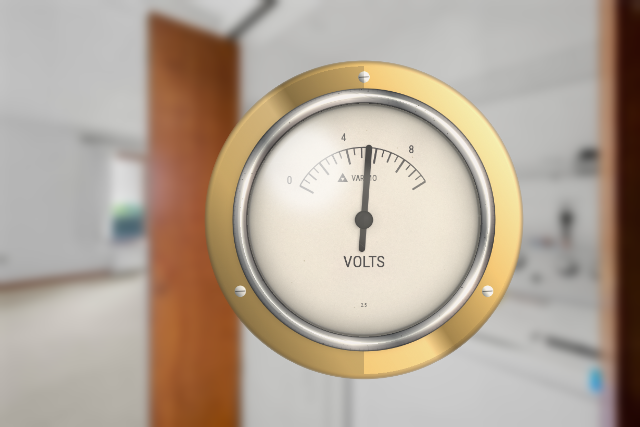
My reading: {"value": 5.5, "unit": "V"}
